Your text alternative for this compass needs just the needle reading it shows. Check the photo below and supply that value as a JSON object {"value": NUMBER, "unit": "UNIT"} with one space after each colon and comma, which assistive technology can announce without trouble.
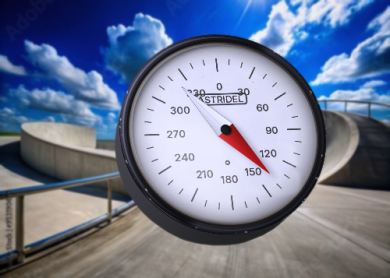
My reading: {"value": 140, "unit": "°"}
